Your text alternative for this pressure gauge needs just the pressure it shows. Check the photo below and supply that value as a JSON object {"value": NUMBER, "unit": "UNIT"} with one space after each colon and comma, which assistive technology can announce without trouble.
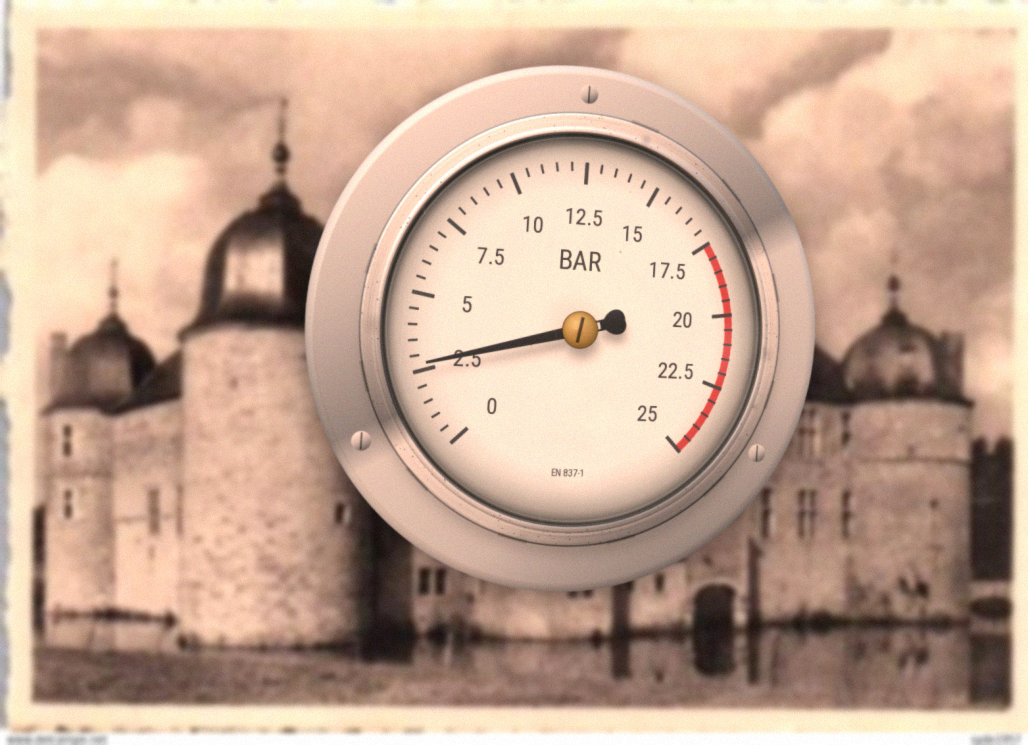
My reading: {"value": 2.75, "unit": "bar"}
